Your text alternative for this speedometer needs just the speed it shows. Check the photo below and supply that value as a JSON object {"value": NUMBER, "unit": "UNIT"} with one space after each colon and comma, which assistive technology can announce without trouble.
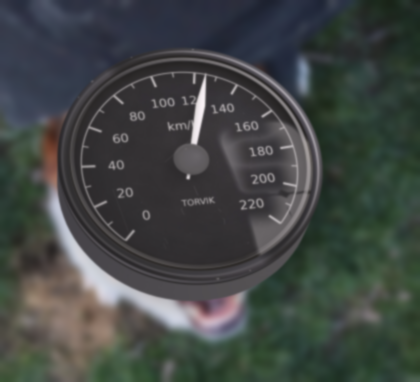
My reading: {"value": 125, "unit": "km/h"}
